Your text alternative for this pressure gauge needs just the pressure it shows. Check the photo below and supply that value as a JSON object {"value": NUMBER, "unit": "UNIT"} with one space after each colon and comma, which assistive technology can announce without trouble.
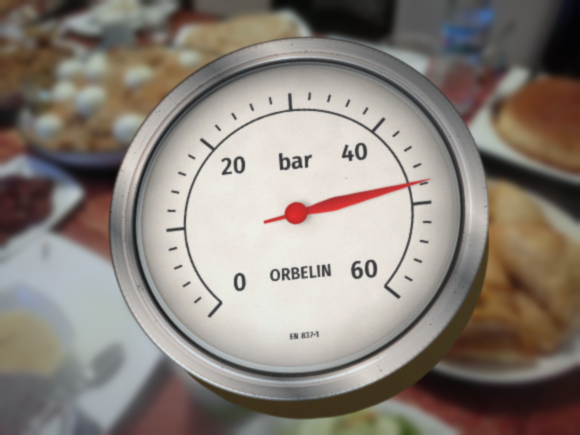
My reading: {"value": 48, "unit": "bar"}
